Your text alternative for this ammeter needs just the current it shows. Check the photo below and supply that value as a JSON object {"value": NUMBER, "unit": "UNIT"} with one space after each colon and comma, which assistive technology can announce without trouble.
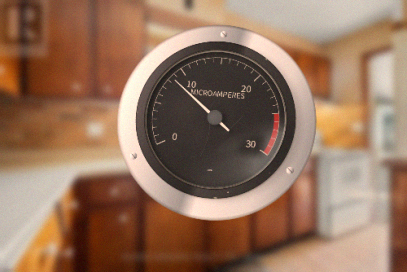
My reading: {"value": 8.5, "unit": "µA"}
